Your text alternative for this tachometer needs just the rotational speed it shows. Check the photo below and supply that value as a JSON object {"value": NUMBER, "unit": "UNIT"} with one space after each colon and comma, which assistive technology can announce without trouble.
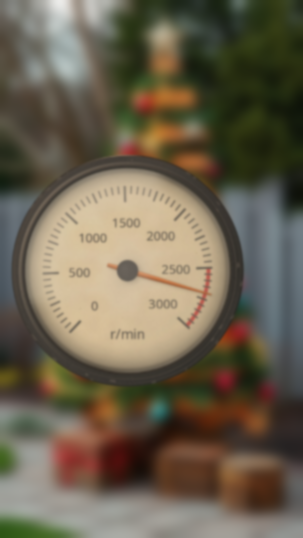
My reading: {"value": 2700, "unit": "rpm"}
